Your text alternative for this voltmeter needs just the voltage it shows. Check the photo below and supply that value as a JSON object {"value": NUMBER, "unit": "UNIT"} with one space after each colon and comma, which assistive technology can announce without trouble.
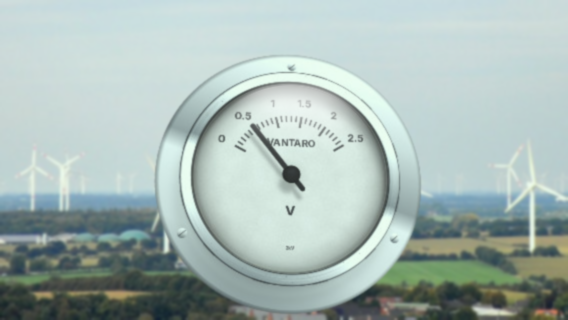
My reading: {"value": 0.5, "unit": "V"}
